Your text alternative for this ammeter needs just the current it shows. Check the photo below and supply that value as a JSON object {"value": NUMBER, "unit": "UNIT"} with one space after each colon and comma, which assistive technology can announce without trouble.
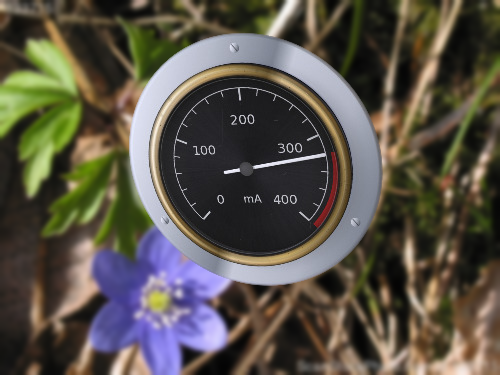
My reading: {"value": 320, "unit": "mA"}
